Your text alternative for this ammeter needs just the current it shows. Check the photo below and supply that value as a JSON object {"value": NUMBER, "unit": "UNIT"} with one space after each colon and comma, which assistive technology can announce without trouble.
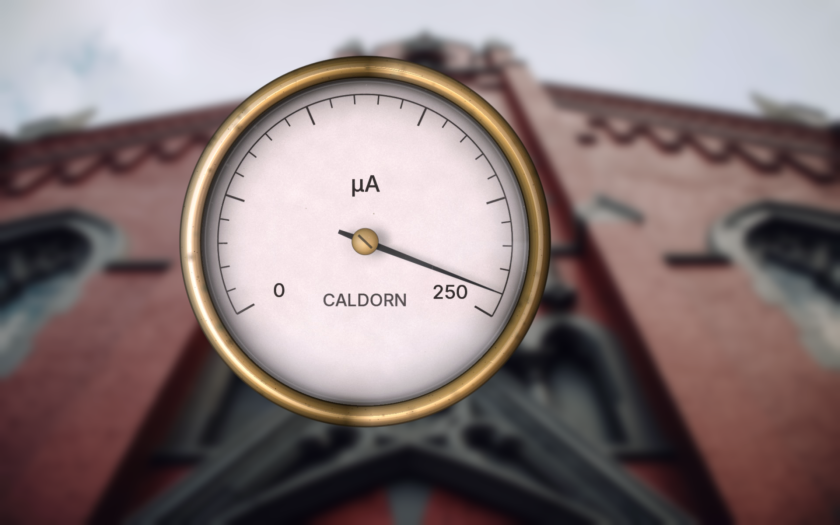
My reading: {"value": 240, "unit": "µA"}
